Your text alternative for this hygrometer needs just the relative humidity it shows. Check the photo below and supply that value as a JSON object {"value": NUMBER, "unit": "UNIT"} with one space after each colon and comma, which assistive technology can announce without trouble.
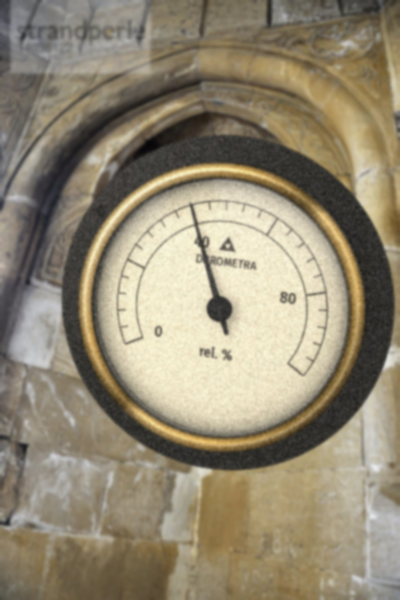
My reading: {"value": 40, "unit": "%"}
